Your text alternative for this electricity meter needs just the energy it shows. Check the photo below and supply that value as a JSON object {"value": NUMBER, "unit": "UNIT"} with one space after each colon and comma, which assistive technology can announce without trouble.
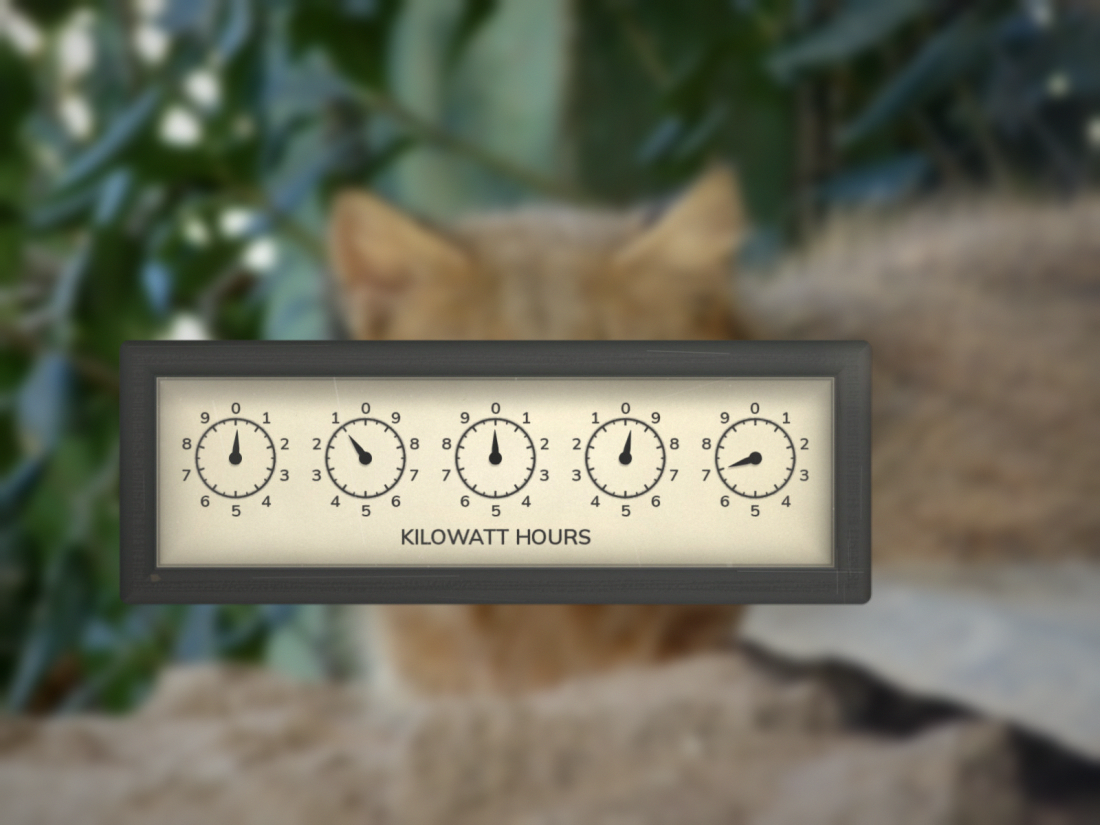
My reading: {"value": 997, "unit": "kWh"}
